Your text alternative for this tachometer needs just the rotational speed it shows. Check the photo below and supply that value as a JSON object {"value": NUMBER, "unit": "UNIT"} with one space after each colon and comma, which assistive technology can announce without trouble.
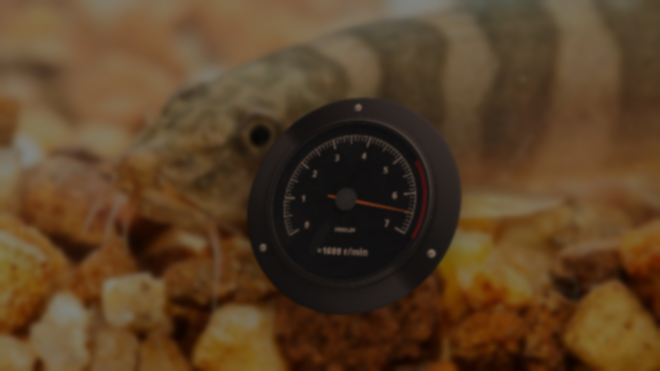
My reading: {"value": 6500, "unit": "rpm"}
